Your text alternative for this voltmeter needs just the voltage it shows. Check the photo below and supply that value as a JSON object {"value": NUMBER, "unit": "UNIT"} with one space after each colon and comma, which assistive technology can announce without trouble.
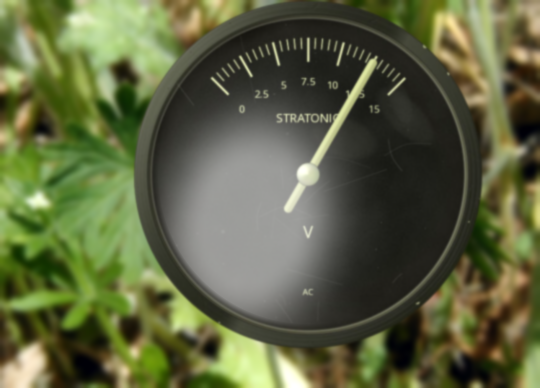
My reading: {"value": 12.5, "unit": "V"}
